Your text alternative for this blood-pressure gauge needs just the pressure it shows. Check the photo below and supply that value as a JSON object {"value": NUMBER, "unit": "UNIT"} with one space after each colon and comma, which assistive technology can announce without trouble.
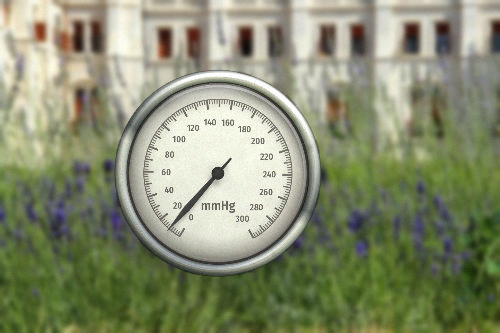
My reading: {"value": 10, "unit": "mmHg"}
